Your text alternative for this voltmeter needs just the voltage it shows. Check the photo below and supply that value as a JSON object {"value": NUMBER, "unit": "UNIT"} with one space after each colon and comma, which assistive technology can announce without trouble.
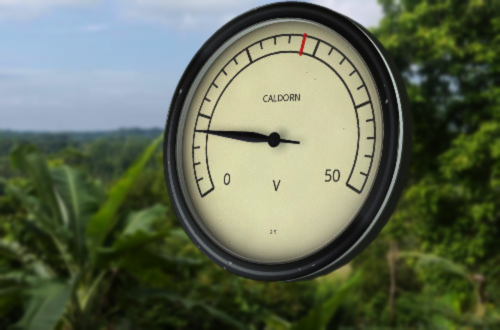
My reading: {"value": 8, "unit": "V"}
